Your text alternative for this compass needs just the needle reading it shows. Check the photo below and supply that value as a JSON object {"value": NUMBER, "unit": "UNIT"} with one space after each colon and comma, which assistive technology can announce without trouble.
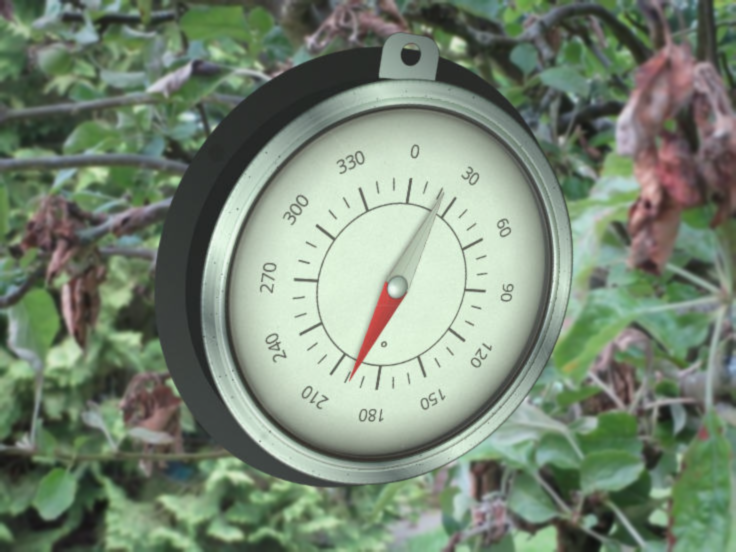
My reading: {"value": 200, "unit": "°"}
